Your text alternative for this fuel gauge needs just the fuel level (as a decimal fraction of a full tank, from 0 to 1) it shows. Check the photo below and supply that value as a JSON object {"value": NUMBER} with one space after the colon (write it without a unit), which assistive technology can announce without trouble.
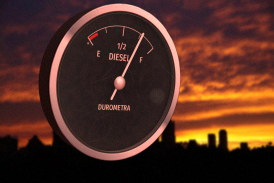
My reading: {"value": 0.75}
